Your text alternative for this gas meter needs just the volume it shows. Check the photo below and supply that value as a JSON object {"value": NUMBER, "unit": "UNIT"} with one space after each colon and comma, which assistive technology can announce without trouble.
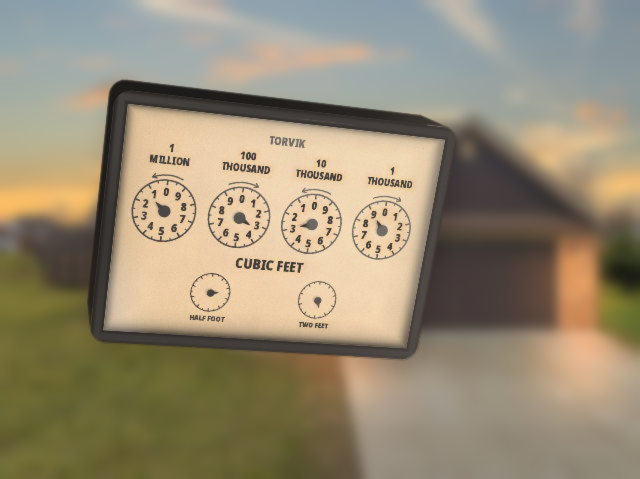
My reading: {"value": 132900, "unit": "ft³"}
